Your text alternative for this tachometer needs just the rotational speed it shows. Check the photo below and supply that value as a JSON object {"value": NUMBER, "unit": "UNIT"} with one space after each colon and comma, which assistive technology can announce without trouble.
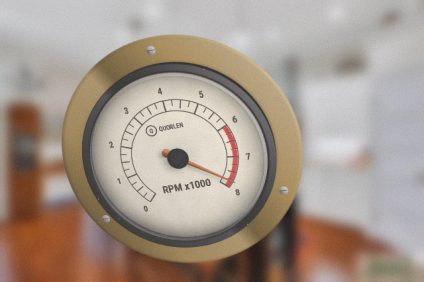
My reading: {"value": 7750, "unit": "rpm"}
